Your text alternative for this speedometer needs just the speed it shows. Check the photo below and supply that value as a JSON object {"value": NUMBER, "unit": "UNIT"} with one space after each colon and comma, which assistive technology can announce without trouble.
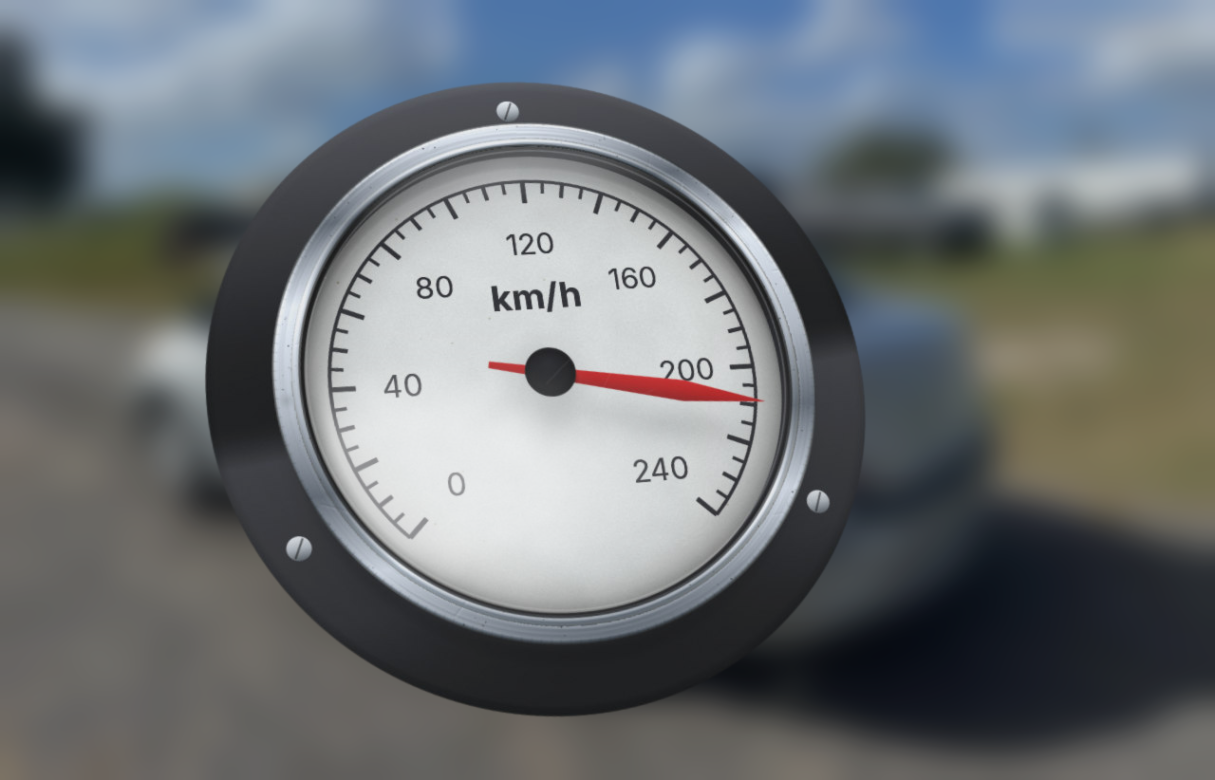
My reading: {"value": 210, "unit": "km/h"}
